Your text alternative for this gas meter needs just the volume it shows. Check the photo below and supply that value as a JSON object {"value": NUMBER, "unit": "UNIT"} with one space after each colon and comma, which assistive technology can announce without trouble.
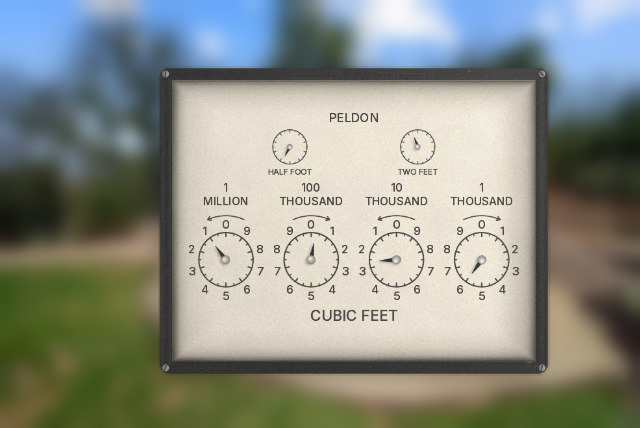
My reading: {"value": 102600, "unit": "ft³"}
